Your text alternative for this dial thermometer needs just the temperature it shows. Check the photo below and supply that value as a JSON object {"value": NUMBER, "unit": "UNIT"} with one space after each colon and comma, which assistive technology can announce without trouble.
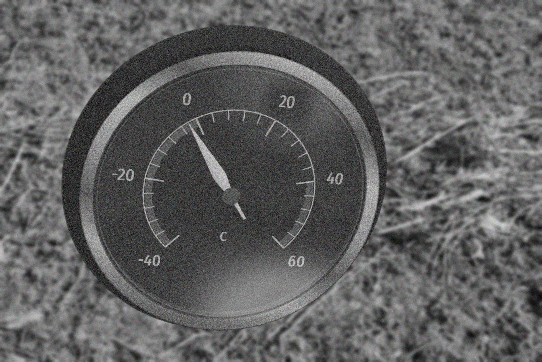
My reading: {"value": -2, "unit": "°C"}
